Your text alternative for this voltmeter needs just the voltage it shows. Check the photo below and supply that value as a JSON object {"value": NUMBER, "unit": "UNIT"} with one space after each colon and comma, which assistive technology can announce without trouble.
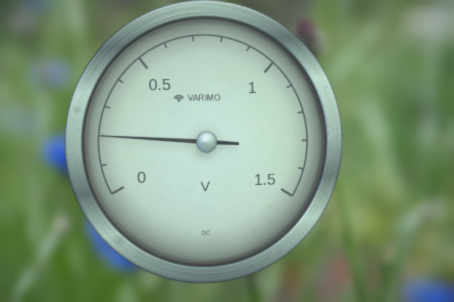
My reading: {"value": 0.2, "unit": "V"}
